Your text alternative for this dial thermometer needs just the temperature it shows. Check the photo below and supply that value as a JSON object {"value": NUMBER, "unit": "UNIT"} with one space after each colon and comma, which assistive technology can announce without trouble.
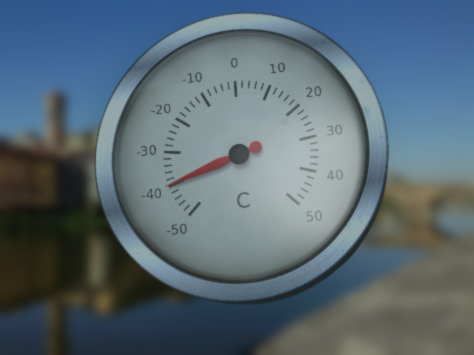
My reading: {"value": -40, "unit": "°C"}
